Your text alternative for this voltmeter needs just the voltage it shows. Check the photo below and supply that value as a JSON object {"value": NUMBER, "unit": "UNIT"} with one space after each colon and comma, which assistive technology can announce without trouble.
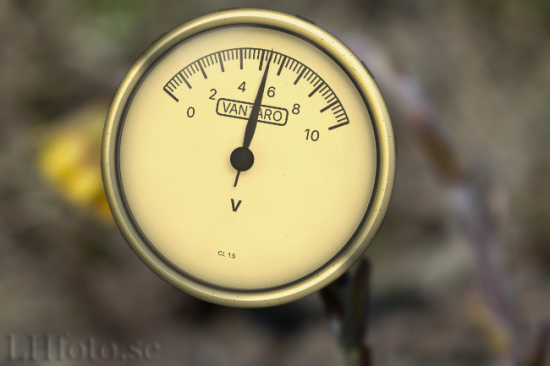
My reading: {"value": 5.4, "unit": "V"}
